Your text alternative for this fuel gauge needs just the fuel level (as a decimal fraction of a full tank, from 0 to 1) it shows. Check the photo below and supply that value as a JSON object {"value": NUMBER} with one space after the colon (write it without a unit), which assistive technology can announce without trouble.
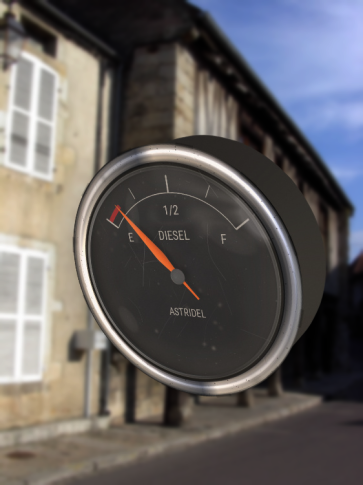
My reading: {"value": 0.125}
